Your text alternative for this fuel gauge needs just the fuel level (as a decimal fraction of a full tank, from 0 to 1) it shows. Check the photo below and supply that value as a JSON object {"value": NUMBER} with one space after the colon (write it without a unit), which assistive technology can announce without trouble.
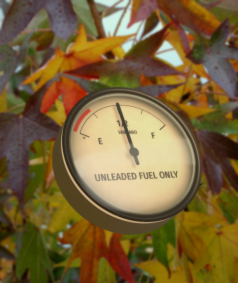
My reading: {"value": 0.5}
